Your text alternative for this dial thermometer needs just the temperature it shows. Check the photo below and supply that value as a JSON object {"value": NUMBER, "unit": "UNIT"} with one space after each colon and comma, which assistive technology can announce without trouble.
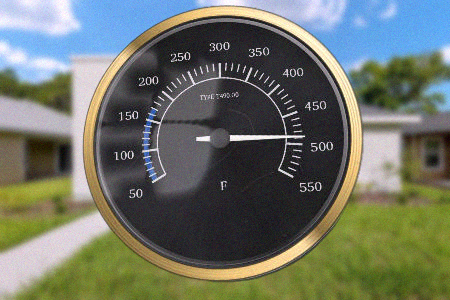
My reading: {"value": 490, "unit": "°F"}
